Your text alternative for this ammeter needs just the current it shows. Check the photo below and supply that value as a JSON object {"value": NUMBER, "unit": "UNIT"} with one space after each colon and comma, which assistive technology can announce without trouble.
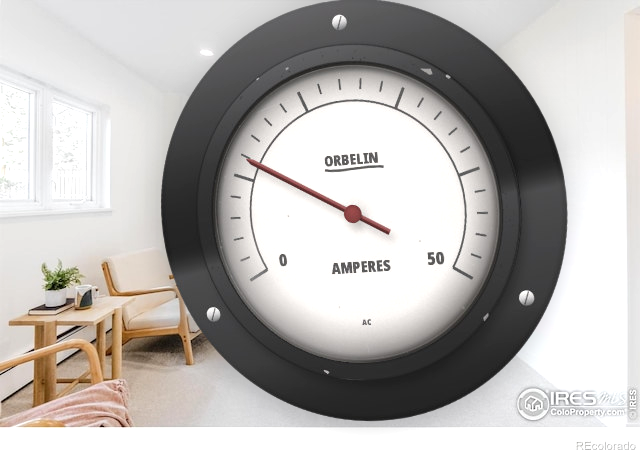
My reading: {"value": 12, "unit": "A"}
